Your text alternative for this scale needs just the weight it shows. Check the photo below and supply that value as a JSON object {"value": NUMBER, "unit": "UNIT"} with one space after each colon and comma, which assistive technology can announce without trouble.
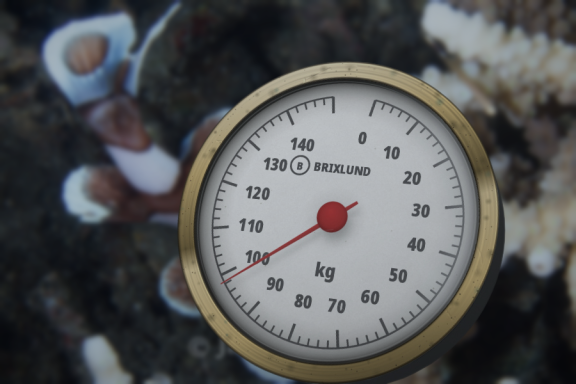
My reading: {"value": 98, "unit": "kg"}
